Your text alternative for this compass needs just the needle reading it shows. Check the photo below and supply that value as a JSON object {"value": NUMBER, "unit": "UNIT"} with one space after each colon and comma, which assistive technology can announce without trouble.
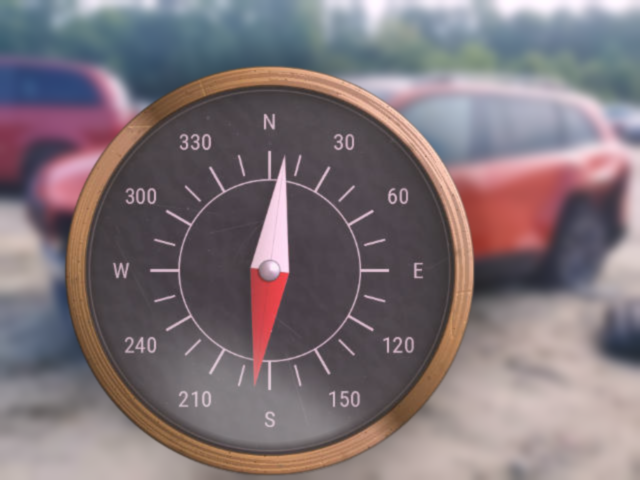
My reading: {"value": 187.5, "unit": "°"}
